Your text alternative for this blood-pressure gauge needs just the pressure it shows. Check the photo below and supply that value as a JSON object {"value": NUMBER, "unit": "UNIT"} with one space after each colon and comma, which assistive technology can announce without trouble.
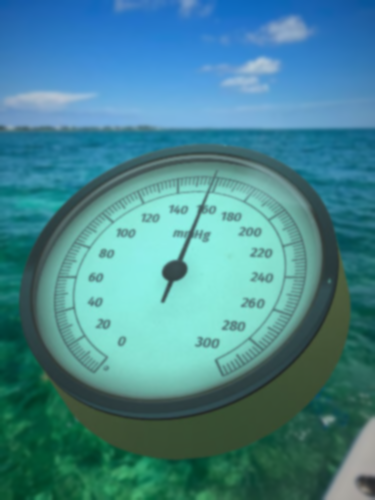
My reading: {"value": 160, "unit": "mmHg"}
